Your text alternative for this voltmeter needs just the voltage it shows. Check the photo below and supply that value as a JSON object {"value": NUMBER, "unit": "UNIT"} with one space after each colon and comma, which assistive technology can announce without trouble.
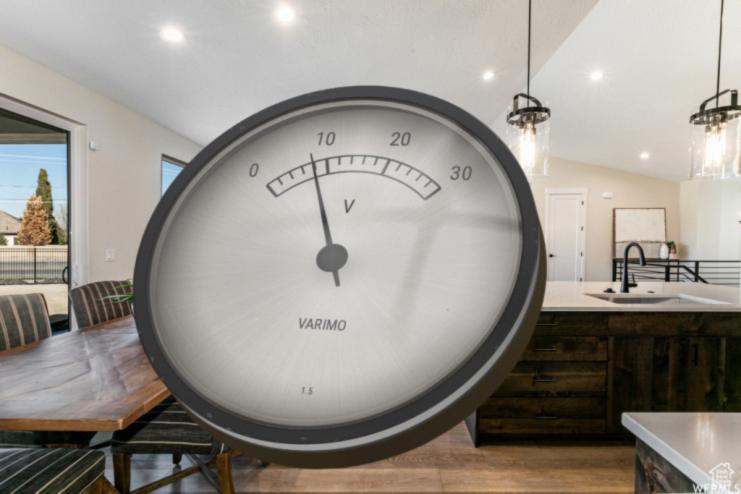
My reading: {"value": 8, "unit": "V"}
